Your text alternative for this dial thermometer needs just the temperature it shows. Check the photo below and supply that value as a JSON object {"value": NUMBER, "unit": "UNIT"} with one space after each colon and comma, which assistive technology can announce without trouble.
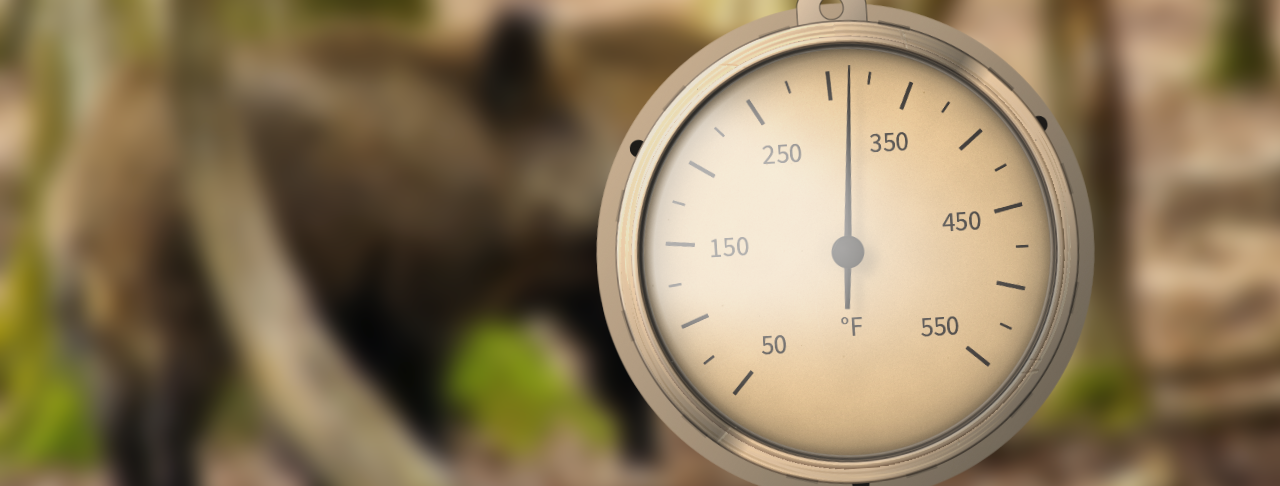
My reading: {"value": 312.5, "unit": "°F"}
